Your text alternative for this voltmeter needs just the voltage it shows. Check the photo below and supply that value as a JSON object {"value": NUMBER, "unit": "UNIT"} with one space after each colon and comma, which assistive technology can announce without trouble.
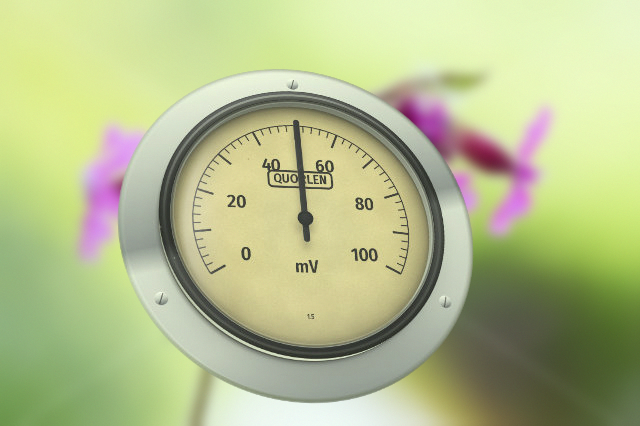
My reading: {"value": 50, "unit": "mV"}
